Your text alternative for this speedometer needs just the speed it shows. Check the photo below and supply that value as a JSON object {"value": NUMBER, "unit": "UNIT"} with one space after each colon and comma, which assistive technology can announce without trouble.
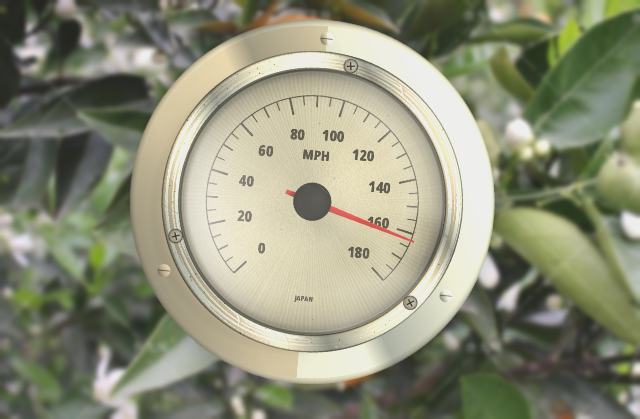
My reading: {"value": 162.5, "unit": "mph"}
